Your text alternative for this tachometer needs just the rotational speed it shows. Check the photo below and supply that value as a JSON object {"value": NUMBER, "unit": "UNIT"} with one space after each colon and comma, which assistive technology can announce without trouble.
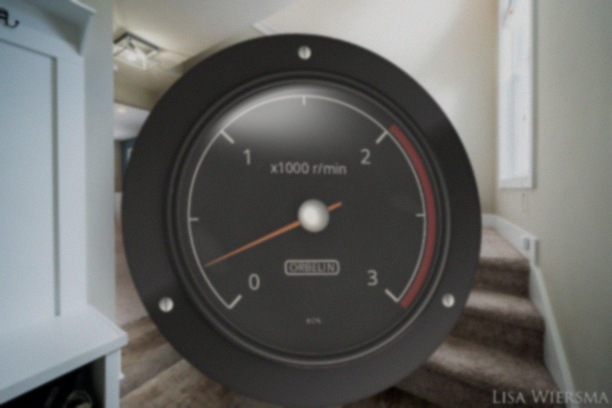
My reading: {"value": 250, "unit": "rpm"}
